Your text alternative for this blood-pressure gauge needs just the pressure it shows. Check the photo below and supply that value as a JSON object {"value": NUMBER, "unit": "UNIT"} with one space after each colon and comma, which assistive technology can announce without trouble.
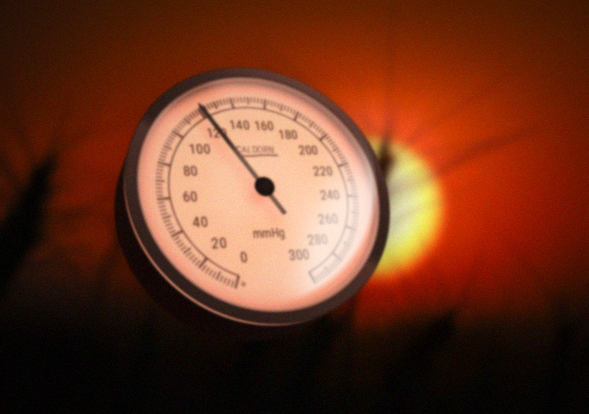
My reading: {"value": 120, "unit": "mmHg"}
